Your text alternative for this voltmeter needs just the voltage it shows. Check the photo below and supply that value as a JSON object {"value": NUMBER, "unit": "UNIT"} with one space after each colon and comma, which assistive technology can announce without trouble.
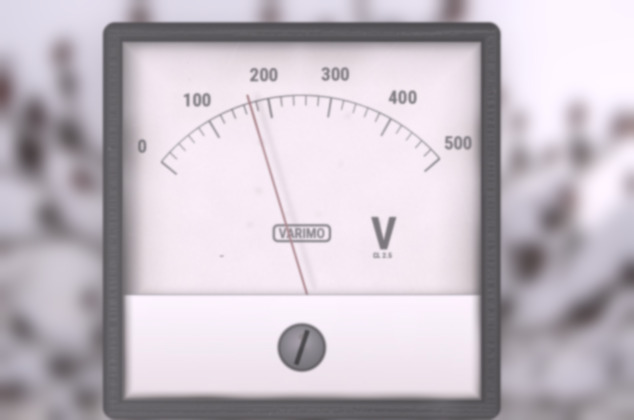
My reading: {"value": 170, "unit": "V"}
